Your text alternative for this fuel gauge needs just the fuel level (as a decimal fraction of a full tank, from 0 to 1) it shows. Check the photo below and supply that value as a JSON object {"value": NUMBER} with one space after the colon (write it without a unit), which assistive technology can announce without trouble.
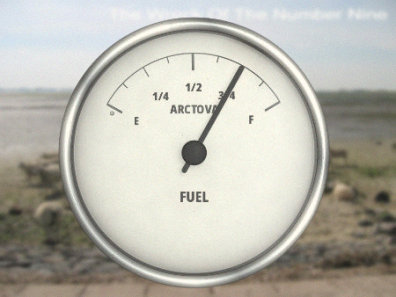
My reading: {"value": 0.75}
